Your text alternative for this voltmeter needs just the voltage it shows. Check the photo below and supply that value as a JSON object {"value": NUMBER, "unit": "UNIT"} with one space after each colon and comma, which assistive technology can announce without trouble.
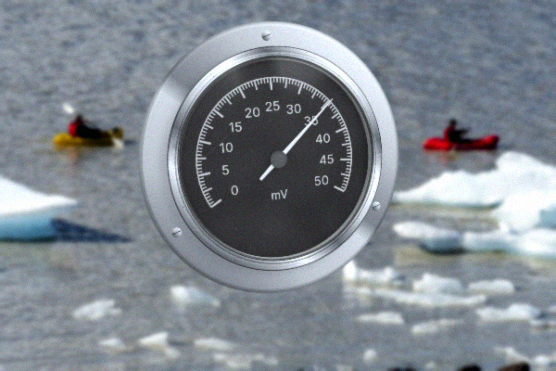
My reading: {"value": 35, "unit": "mV"}
